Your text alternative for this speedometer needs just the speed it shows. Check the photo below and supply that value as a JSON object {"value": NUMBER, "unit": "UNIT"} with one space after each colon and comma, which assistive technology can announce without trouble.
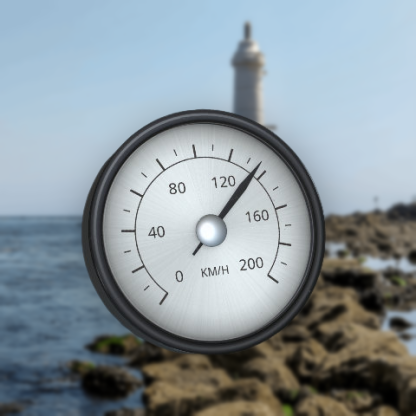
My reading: {"value": 135, "unit": "km/h"}
